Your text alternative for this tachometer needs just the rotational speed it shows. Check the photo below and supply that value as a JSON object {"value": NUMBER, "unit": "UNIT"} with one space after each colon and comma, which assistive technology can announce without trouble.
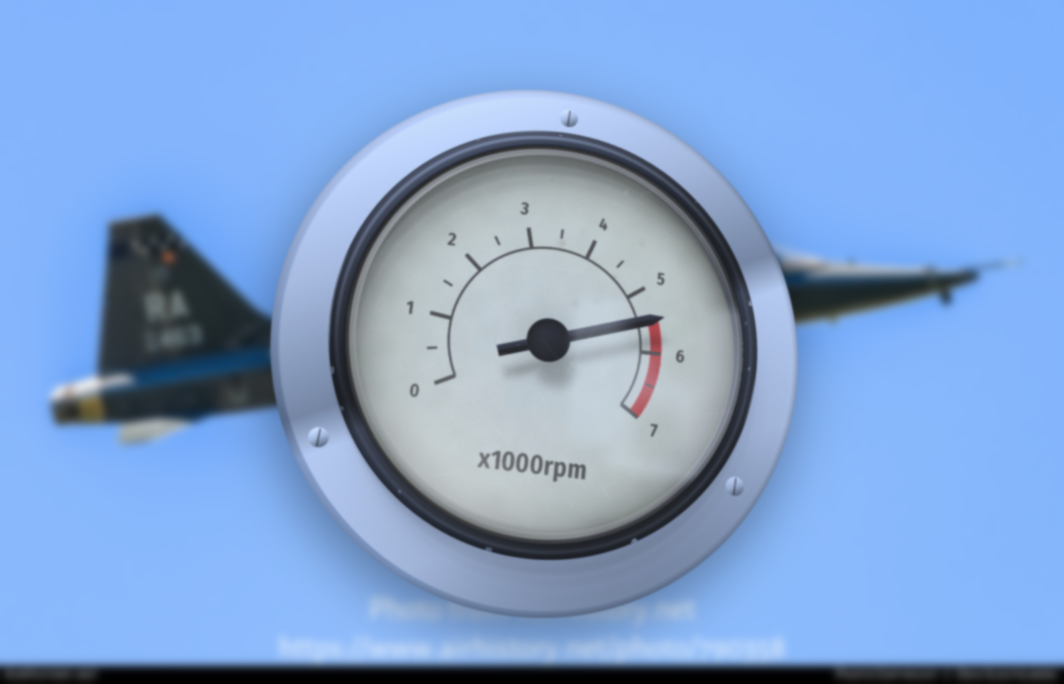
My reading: {"value": 5500, "unit": "rpm"}
